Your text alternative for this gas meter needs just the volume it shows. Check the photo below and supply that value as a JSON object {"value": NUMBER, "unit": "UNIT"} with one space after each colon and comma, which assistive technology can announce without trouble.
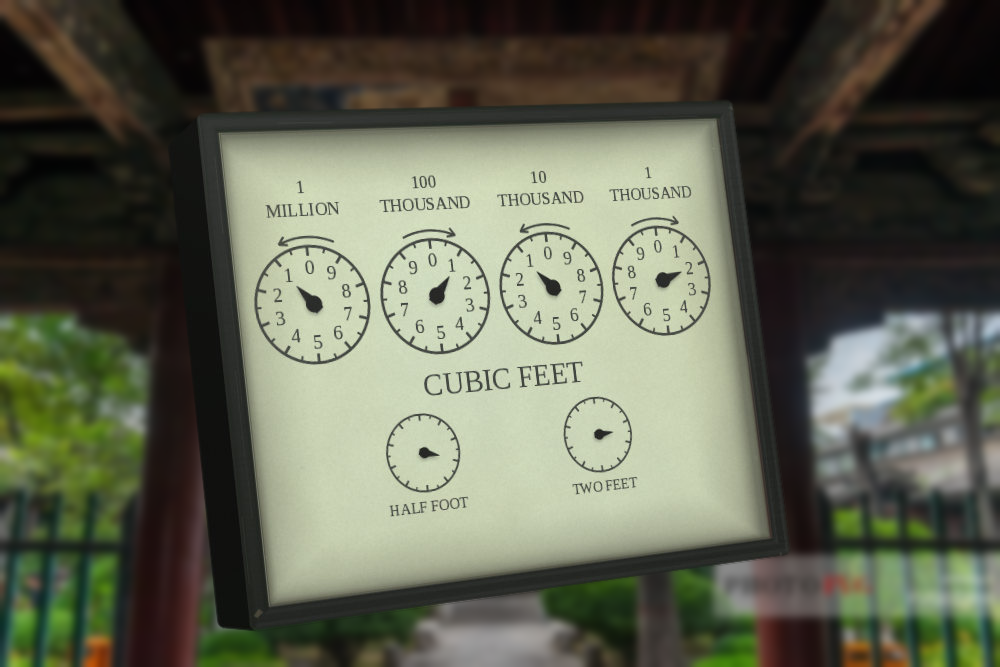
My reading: {"value": 111200, "unit": "ft³"}
